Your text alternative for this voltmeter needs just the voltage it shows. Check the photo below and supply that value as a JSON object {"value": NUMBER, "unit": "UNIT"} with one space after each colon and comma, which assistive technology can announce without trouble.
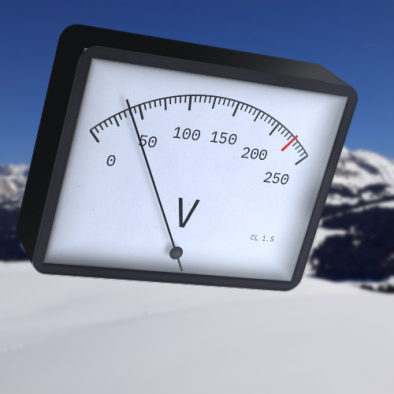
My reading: {"value": 40, "unit": "V"}
